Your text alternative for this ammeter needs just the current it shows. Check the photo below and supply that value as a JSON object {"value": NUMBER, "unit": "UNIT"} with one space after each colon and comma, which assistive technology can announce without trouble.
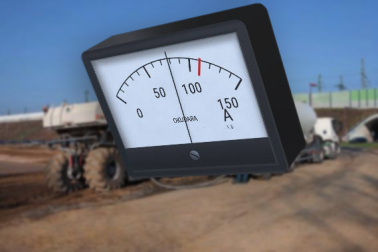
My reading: {"value": 80, "unit": "A"}
